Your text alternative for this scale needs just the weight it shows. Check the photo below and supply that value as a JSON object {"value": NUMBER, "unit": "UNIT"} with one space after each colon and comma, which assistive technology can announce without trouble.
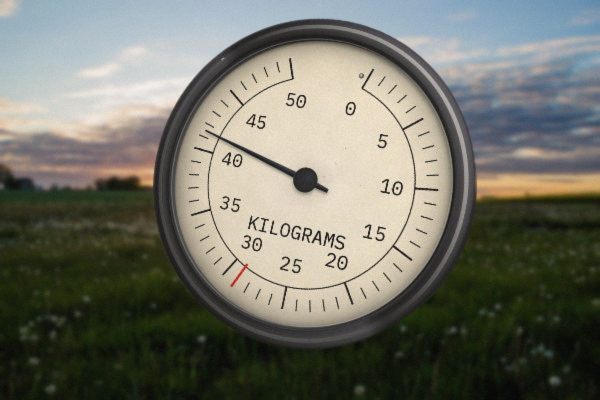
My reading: {"value": 41.5, "unit": "kg"}
